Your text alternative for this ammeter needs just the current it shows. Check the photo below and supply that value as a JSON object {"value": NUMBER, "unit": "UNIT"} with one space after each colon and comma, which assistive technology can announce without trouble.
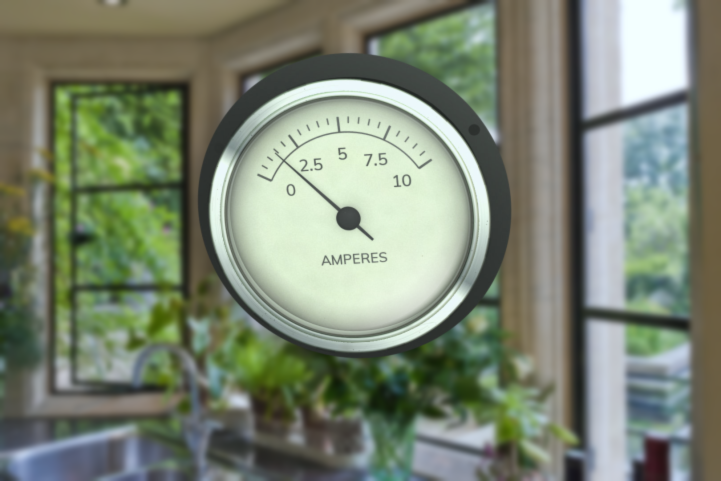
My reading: {"value": 1.5, "unit": "A"}
